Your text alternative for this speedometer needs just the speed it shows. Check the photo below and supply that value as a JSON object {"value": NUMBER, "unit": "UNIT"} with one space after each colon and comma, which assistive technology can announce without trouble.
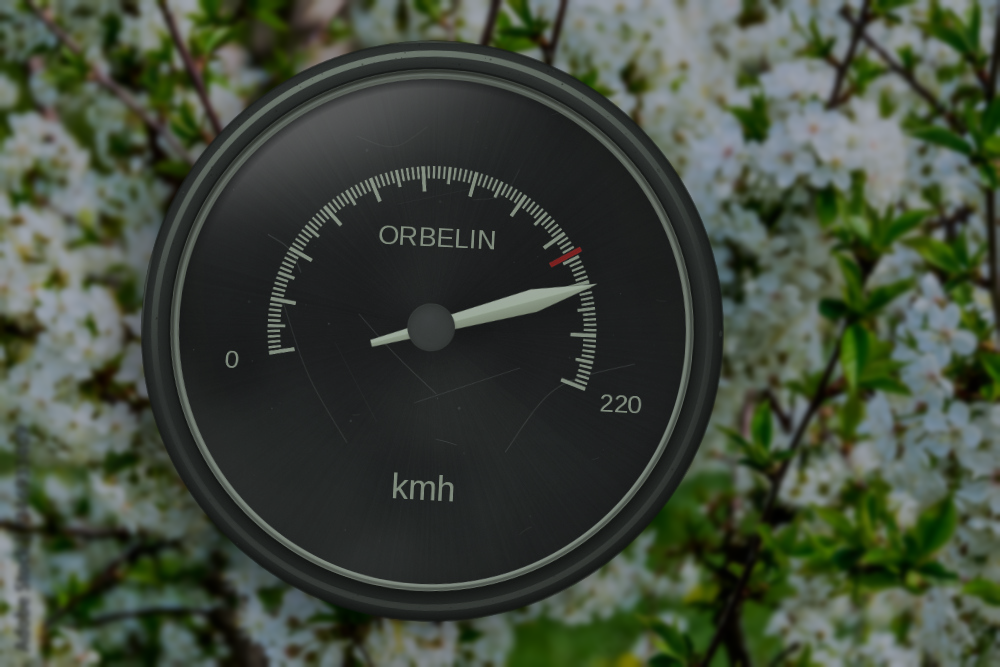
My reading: {"value": 182, "unit": "km/h"}
